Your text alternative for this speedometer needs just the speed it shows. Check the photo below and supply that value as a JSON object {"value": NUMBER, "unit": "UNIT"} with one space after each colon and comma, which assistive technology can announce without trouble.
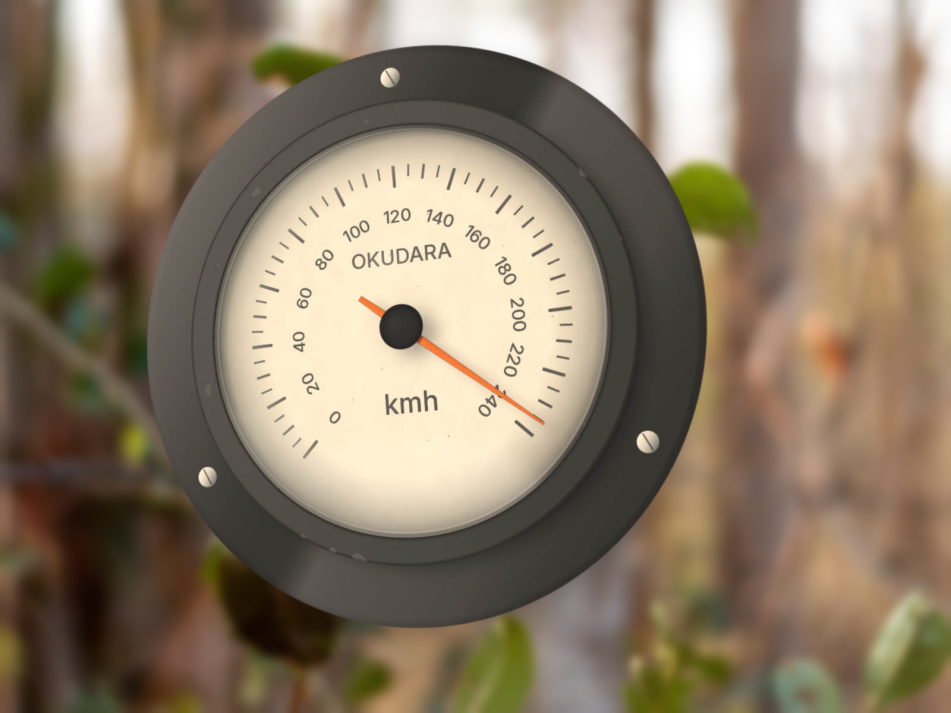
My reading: {"value": 235, "unit": "km/h"}
